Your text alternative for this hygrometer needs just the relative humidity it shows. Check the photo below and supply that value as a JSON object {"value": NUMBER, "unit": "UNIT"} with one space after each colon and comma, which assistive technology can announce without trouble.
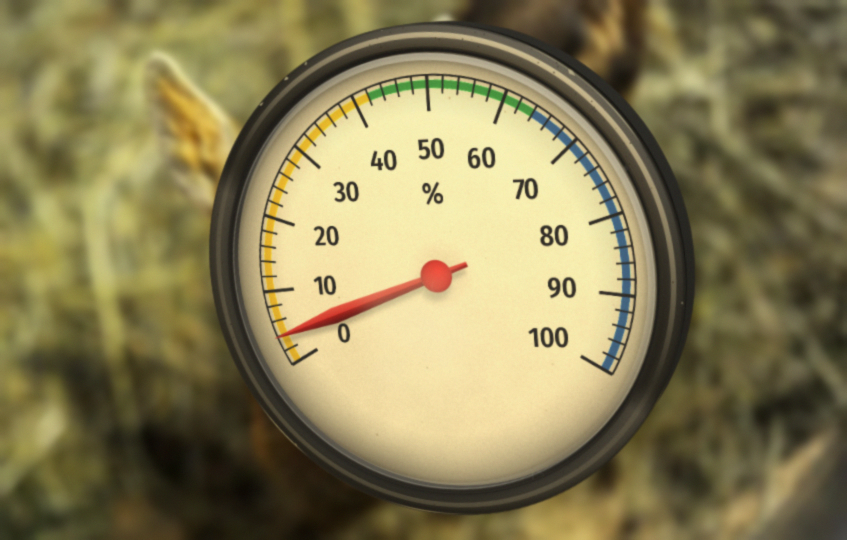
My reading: {"value": 4, "unit": "%"}
